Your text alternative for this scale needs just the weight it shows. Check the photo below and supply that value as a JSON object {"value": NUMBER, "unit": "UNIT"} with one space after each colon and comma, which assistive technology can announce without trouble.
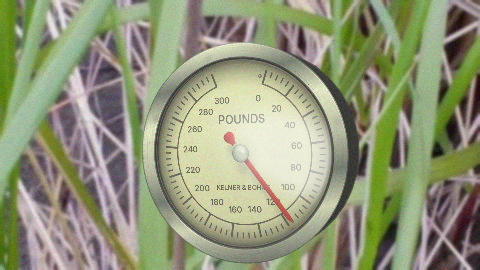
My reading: {"value": 116, "unit": "lb"}
